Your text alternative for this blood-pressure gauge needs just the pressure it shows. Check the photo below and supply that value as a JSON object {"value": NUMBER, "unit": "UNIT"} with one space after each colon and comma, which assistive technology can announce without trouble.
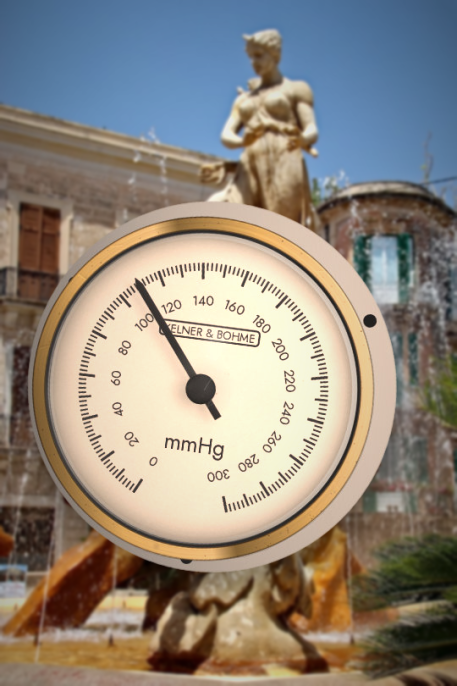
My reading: {"value": 110, "unit": "mmHg"}
